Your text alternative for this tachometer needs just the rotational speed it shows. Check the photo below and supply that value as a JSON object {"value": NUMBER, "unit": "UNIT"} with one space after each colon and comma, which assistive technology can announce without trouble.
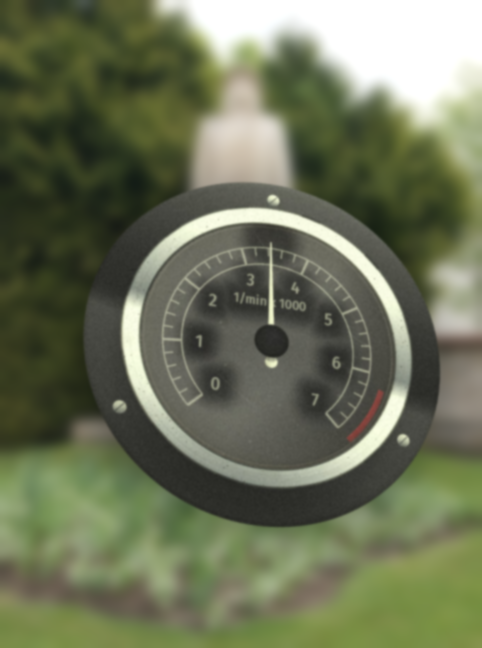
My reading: {"value": 3400, "unit": "rpm"}
